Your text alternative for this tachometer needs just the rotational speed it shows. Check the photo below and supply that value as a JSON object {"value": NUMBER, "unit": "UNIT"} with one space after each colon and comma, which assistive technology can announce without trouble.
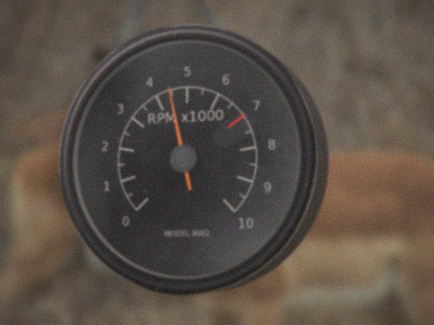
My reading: {"value": 4500, "unit": "rpm"}
